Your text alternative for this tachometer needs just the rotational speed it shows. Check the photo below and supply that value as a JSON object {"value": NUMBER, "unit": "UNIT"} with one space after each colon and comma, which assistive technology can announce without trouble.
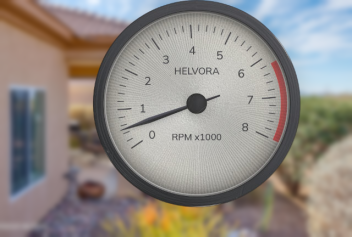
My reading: {"value": 500, "unit": "rpm"}
